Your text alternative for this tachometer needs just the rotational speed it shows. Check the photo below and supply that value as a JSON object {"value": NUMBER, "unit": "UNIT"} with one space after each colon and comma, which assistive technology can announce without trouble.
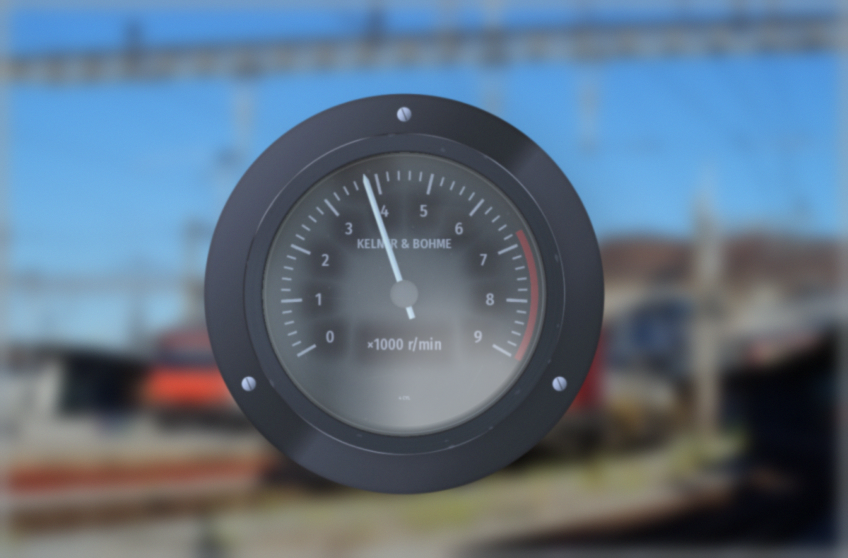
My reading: {"value": 3800, "unit": "rpm"}
